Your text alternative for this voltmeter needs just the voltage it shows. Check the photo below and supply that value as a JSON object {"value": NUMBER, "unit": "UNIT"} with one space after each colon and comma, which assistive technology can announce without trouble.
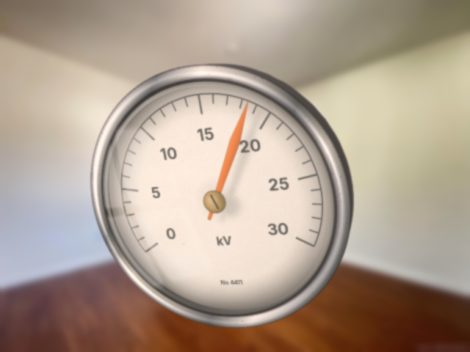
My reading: {"value": 18.5, "unit": "kV"}
